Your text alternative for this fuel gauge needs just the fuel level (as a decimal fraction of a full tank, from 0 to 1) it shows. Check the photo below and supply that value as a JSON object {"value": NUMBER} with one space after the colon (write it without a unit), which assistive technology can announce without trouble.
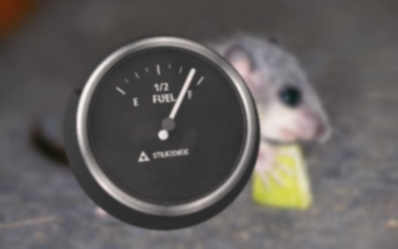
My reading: {"value": 0.875}
